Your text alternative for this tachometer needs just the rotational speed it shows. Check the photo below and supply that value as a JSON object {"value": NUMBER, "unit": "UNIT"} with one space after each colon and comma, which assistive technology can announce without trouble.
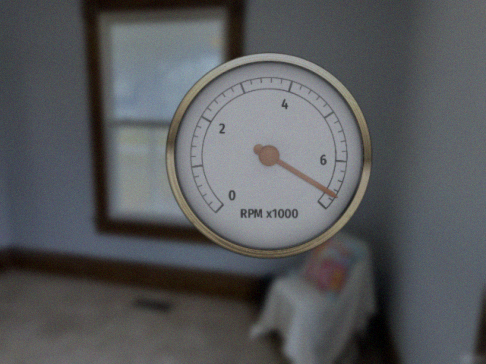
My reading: {"value": 6700, "unit": "rpm"}
